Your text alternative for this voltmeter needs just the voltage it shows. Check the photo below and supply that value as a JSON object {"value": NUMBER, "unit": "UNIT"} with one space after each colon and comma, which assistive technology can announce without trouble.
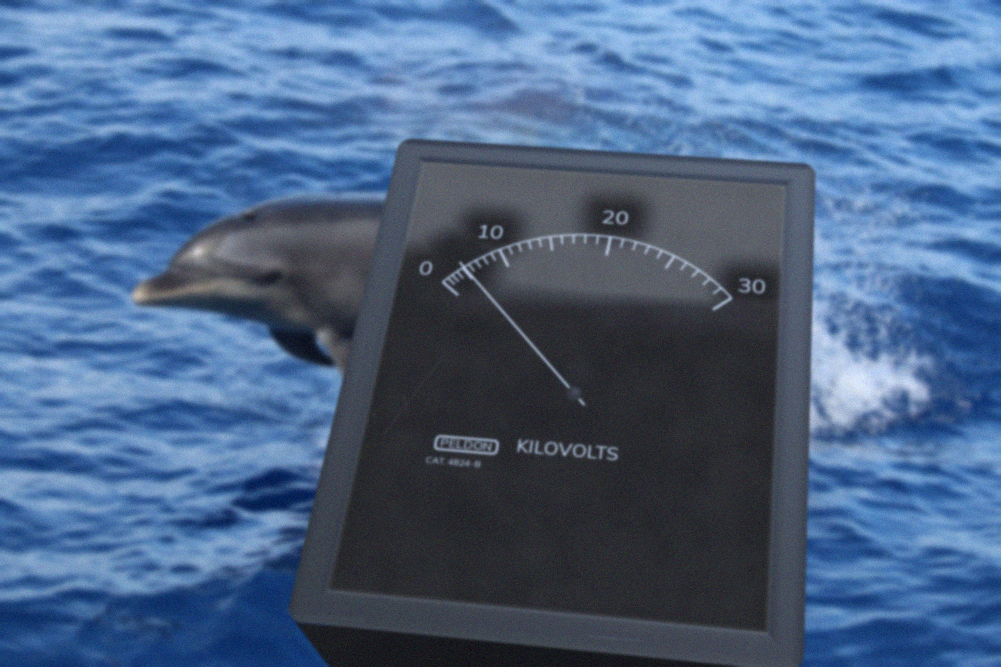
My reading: {"value": 5, "unit": "kV"}
